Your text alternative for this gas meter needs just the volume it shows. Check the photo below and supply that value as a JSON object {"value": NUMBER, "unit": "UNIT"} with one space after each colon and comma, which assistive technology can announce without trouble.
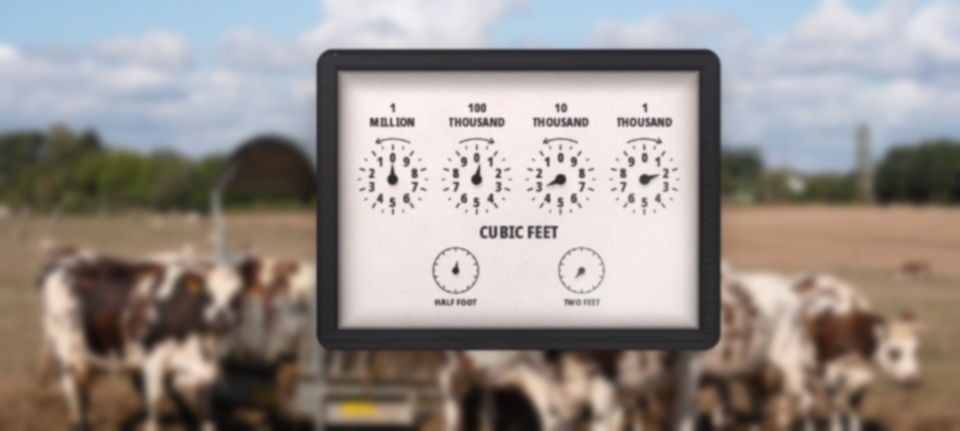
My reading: {"value": 3200, "unit": "ft³"}
